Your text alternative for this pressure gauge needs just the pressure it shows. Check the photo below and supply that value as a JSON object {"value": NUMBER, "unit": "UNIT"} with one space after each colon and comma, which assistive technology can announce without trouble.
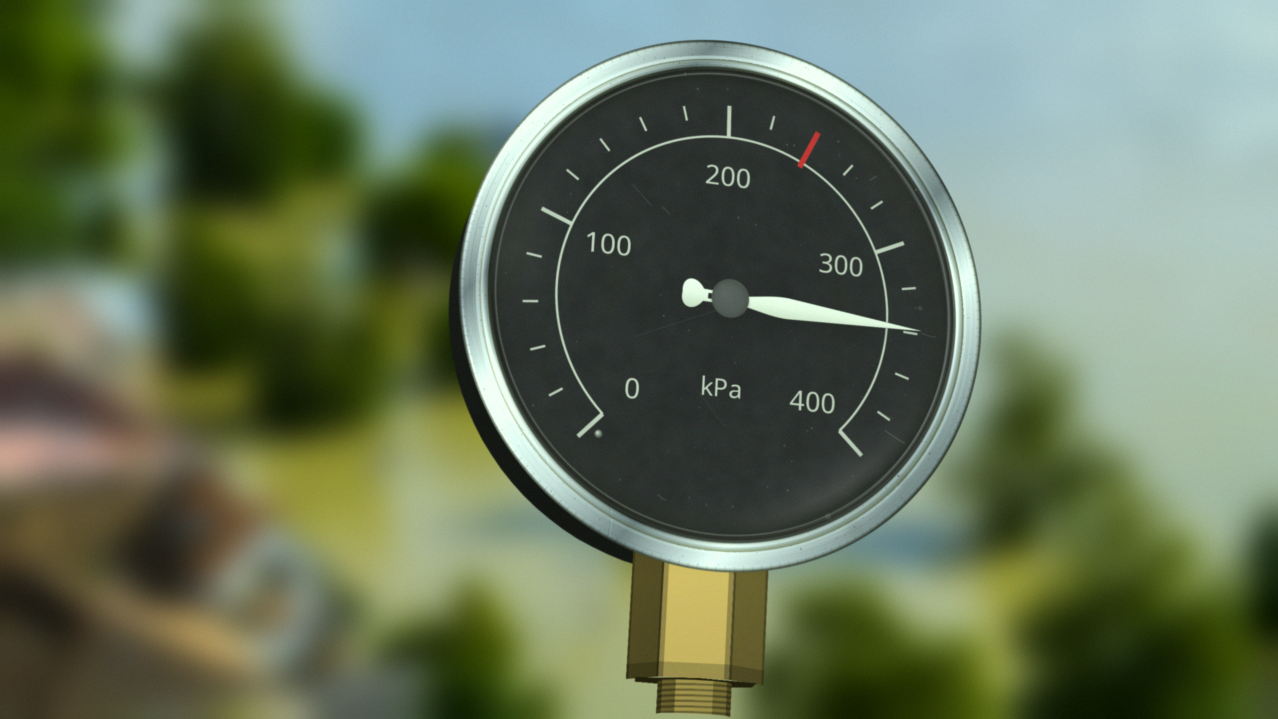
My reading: {"value": 340, "unit": "kPa"}
